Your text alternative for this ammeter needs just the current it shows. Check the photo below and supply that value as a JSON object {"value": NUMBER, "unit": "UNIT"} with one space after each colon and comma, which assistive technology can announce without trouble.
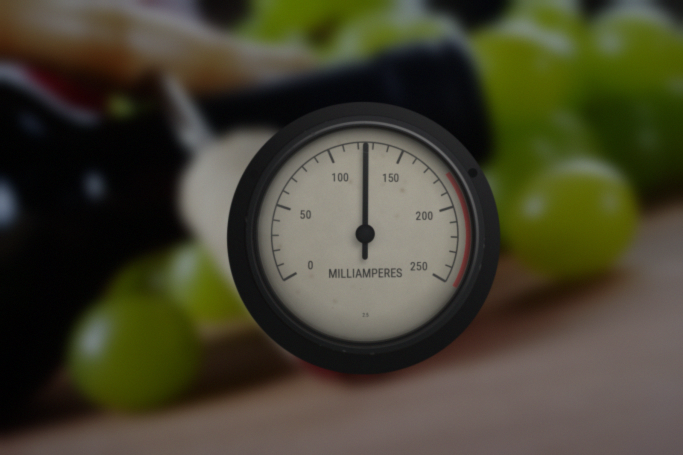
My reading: {"value": 125, "unit": "mA"}
